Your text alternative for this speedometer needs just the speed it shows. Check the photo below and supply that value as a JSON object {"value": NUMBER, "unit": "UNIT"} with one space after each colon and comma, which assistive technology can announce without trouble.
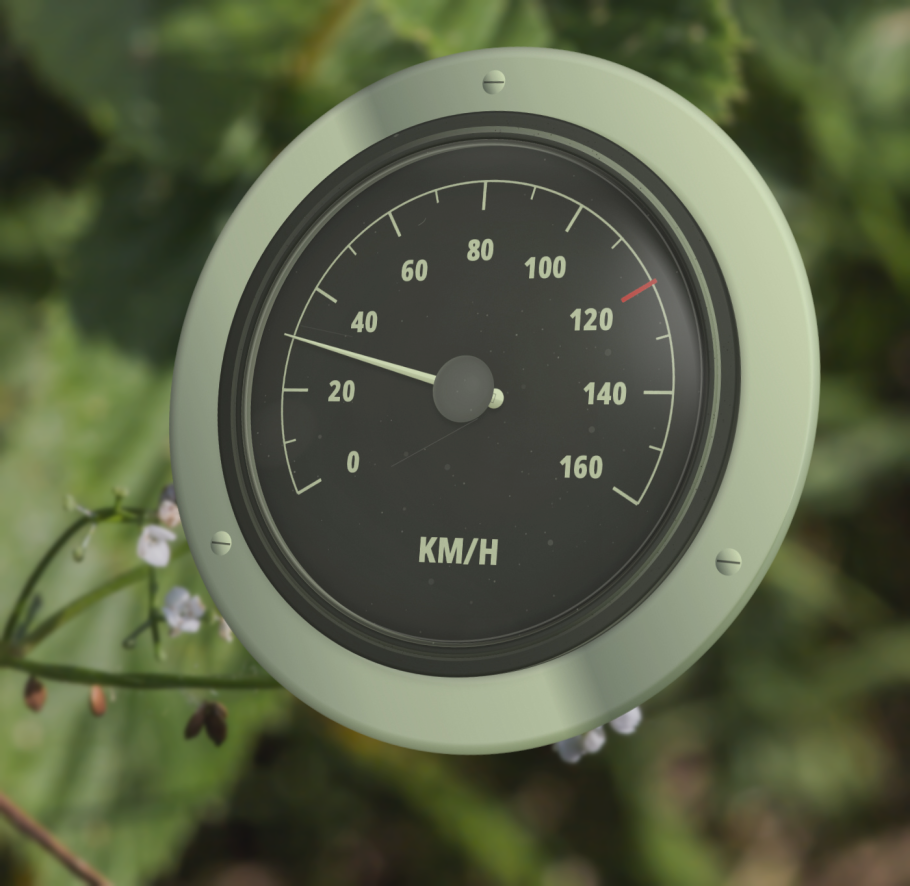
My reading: {"value": 30, "unit": "km/h"}
